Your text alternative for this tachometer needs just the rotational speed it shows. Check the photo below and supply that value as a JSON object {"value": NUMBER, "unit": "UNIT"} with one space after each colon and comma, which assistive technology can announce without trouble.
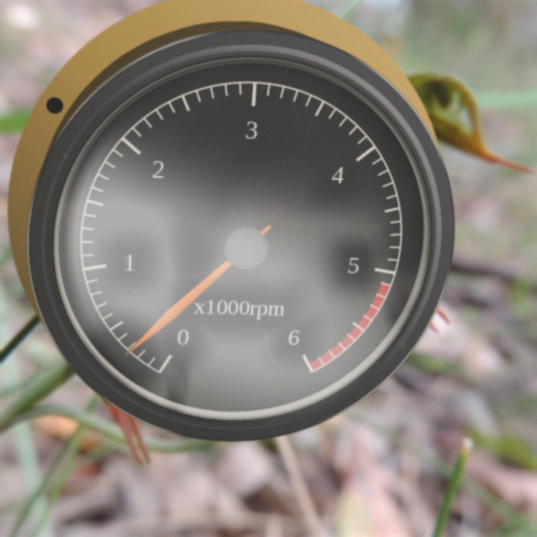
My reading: {"value": 300, "unit": "rpm"}
